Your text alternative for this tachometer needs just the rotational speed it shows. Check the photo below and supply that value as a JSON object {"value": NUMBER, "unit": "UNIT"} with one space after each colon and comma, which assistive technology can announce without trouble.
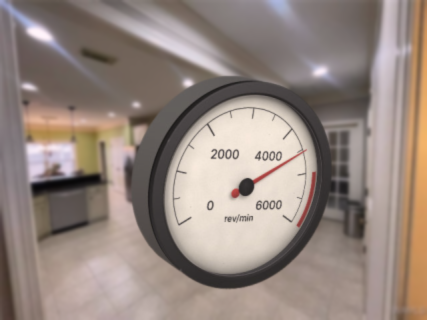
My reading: {"value": 4500, "unit": "rpm"}
